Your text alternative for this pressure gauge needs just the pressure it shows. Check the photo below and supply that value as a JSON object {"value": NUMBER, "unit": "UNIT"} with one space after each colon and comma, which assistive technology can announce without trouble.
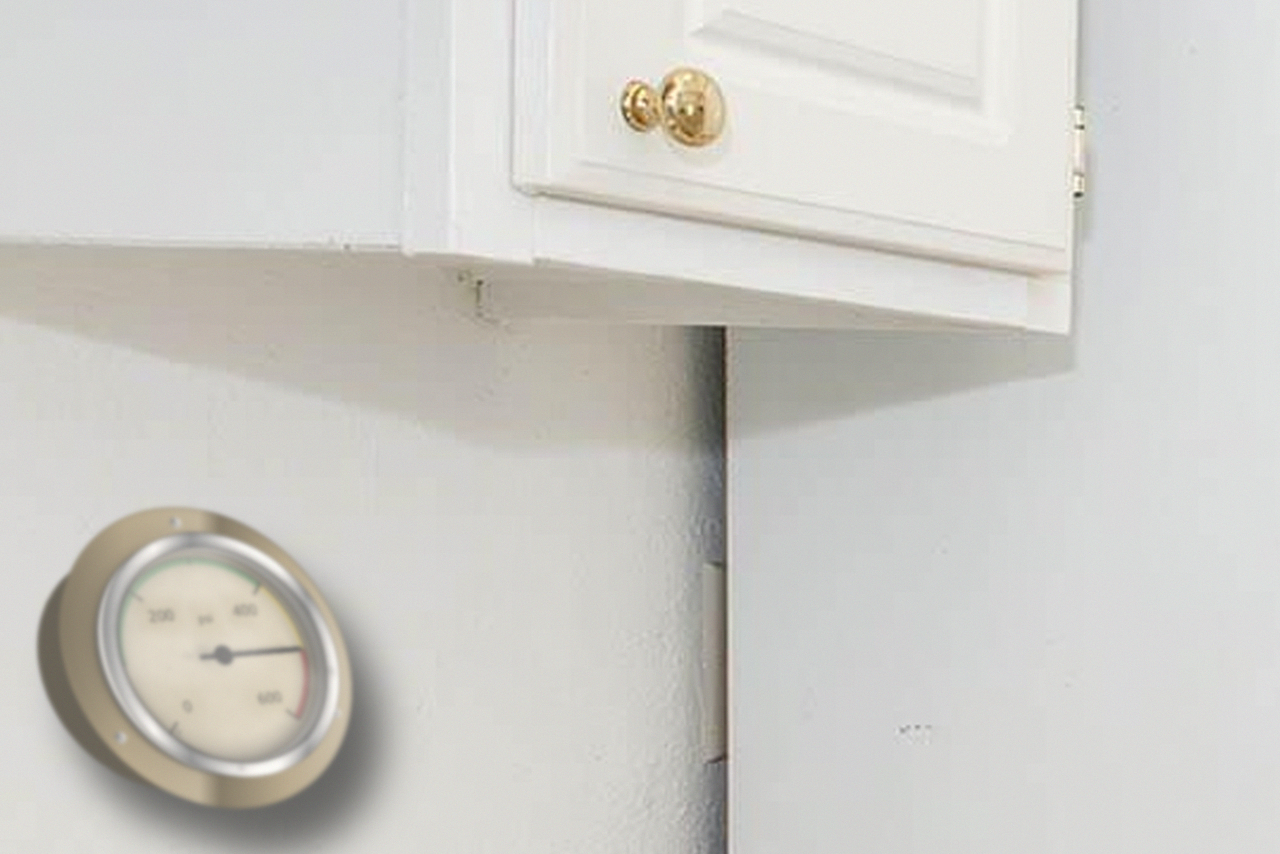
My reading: {"value": 500, "unit": "psi"}
